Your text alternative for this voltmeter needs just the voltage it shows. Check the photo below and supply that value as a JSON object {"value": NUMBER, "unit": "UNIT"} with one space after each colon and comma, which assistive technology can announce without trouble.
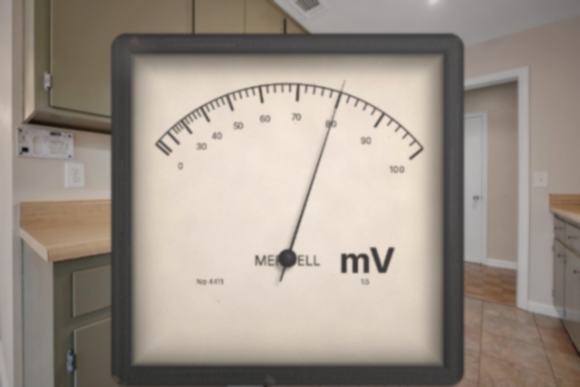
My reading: {"value": 80, "unit": "mV"}
